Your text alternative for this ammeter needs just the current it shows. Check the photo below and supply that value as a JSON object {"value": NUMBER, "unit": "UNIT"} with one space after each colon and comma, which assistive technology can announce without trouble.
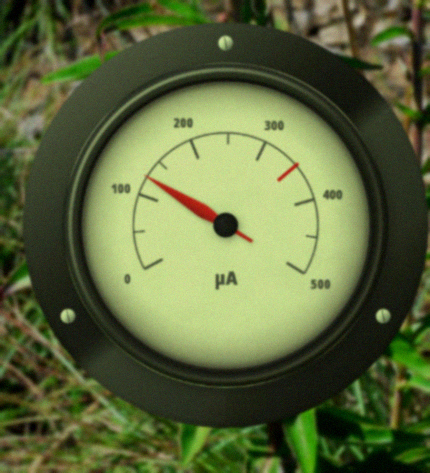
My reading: {"value": 125, "unit": "µA"}
